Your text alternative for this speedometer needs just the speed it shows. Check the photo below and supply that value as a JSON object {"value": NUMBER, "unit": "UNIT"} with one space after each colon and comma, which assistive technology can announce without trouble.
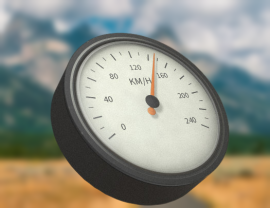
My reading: {"value": 145, "unit": "km/h"}
